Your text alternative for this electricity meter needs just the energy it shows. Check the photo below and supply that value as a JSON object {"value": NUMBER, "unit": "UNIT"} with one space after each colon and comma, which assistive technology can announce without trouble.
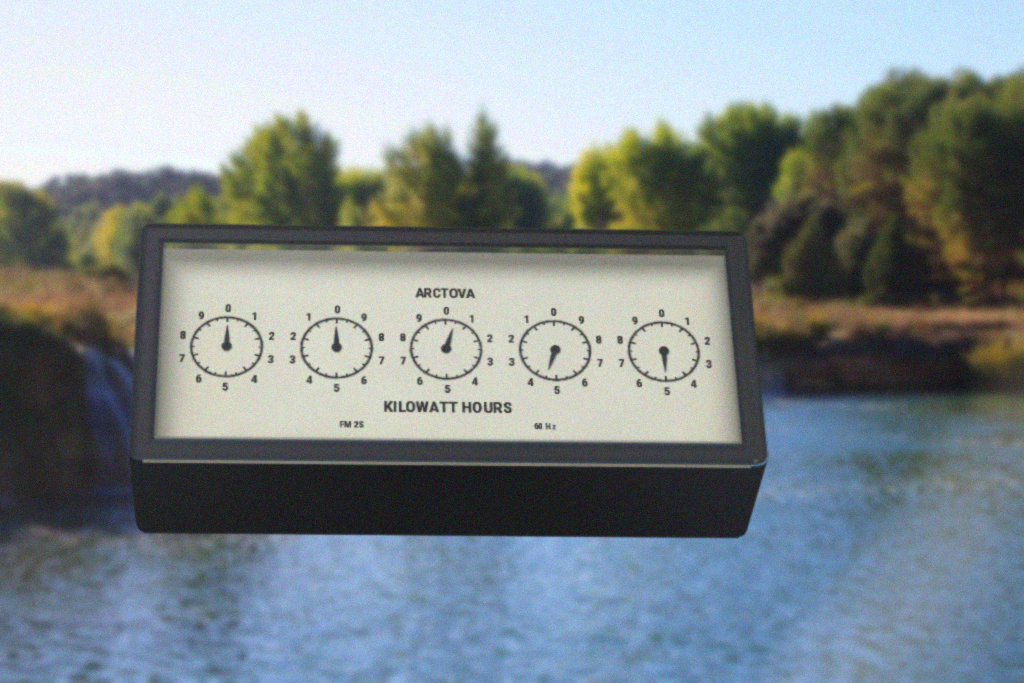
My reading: {"value": 45, "unit": "kWh"}
